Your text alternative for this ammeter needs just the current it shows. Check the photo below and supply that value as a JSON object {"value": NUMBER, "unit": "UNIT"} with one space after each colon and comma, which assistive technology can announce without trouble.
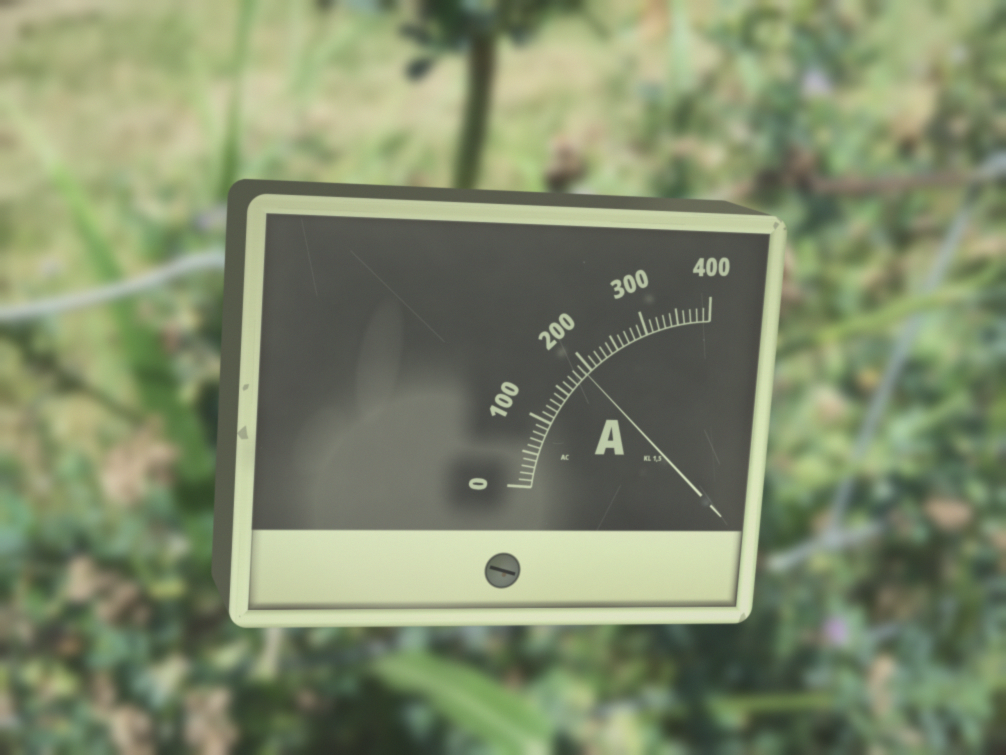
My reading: {"value": 190, "unit": "A"}
